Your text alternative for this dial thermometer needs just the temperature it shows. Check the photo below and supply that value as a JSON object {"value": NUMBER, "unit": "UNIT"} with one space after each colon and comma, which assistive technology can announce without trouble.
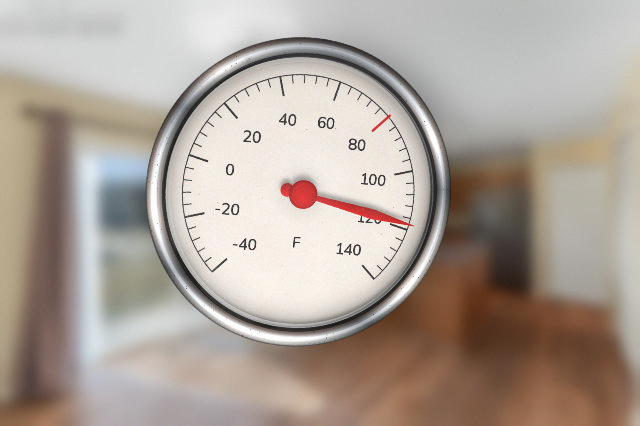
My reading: {"value": 118, "unit": "°F"}
